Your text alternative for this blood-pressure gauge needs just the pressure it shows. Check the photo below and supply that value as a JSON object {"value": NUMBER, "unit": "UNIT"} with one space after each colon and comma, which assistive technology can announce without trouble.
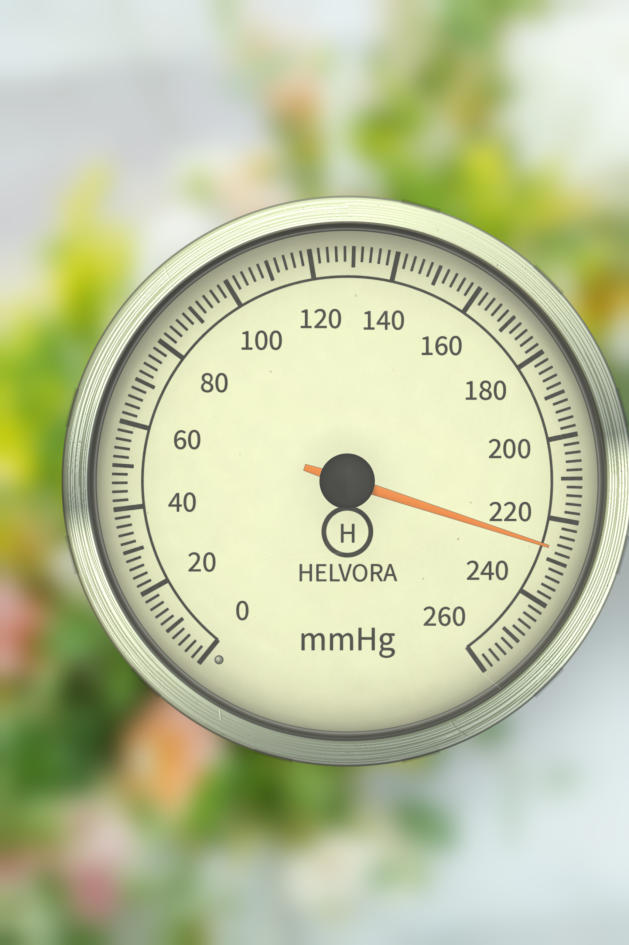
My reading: {"value": 227, "unit": "mmHg"}
